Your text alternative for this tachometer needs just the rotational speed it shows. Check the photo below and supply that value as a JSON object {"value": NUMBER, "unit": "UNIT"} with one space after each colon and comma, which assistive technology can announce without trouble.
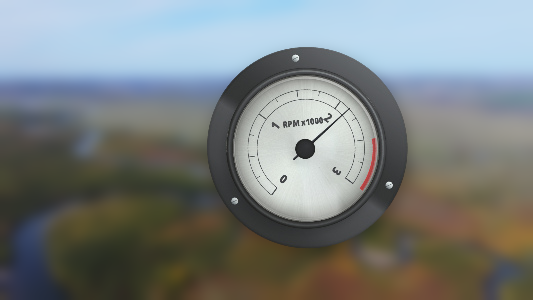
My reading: {"value": 2125, "unit": "rpm"}
